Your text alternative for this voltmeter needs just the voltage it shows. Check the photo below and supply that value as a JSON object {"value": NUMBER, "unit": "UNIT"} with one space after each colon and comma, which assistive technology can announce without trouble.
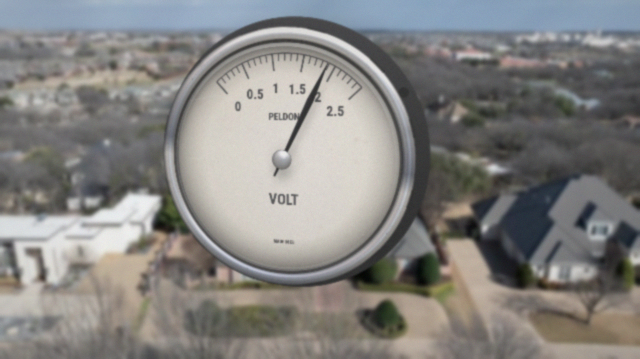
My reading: {"value": 1.9, "unit": "V"}
